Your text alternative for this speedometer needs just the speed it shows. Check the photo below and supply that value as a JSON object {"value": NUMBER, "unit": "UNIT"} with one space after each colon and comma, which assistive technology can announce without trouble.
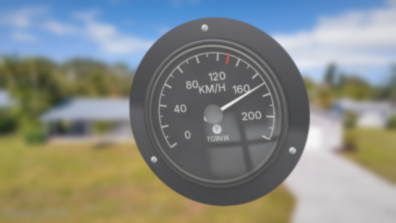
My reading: {"value": 170, "unit": "km/h"}
